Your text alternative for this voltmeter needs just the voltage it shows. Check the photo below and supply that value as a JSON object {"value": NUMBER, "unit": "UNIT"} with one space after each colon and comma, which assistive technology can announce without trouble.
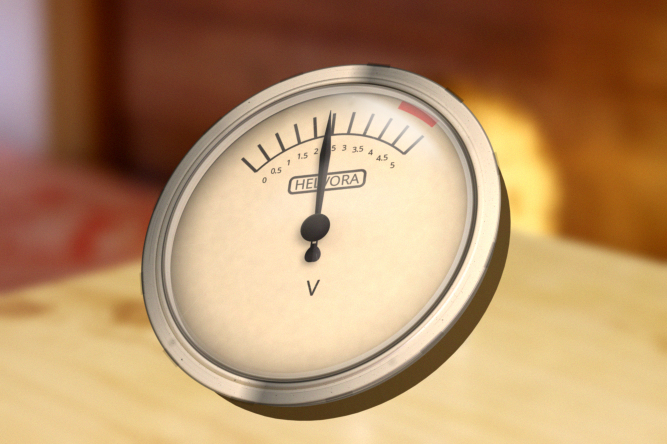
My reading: {"value": 2.5, "unit": "V"}
